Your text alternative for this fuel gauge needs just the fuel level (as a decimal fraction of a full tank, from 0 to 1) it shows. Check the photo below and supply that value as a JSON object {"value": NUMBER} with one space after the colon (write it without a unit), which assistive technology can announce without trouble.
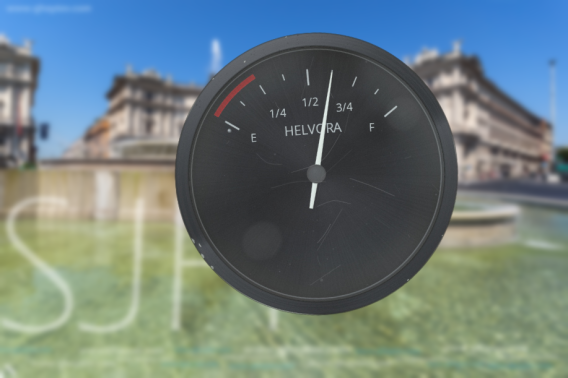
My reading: {"value": 0.625}
